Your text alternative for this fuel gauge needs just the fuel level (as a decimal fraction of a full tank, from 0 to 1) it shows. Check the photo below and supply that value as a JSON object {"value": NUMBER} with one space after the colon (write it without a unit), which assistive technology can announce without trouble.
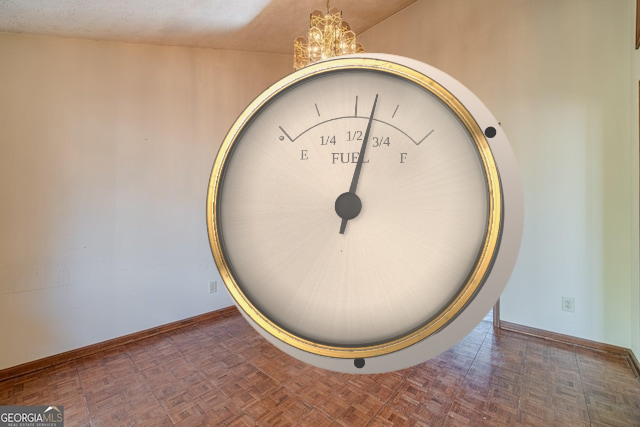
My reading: {"value": 0.625}
